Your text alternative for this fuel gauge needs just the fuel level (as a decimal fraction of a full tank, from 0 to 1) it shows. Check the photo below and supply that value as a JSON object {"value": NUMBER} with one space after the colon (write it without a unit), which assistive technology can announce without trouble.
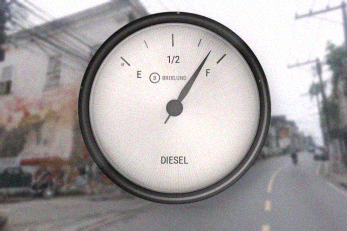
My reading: {"value": 0.875}
